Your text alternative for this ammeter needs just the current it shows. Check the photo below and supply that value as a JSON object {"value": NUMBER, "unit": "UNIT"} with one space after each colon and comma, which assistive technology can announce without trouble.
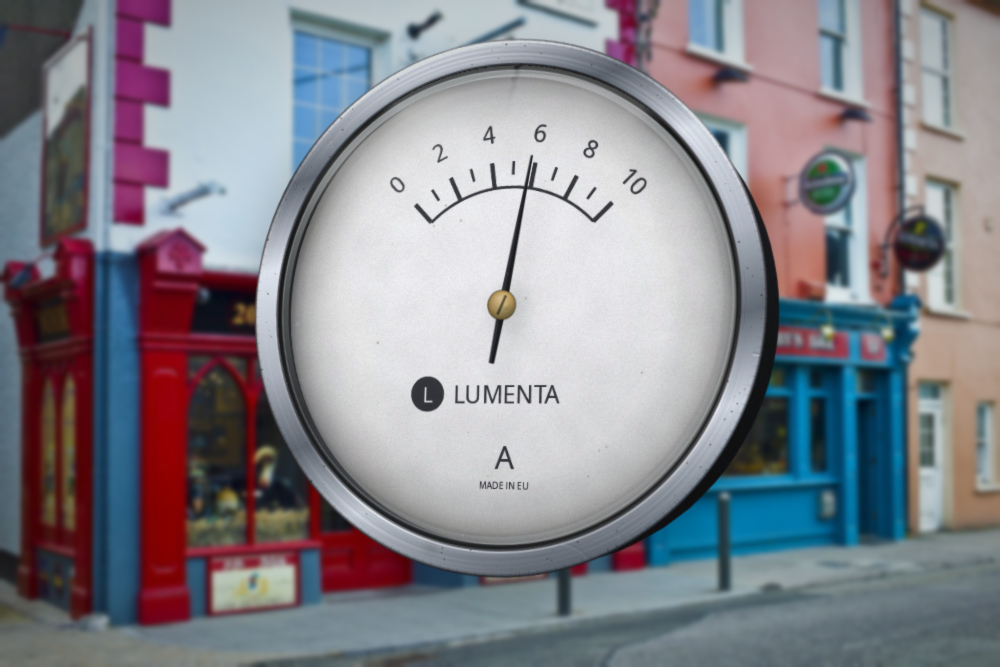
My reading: {"value": 6, "unit": "A"}
